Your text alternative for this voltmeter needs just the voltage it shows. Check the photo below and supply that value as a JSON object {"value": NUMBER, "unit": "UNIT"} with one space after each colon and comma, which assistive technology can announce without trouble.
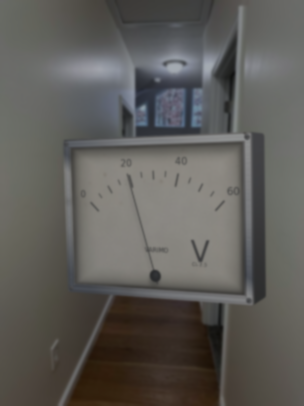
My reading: {"value": 20, "unit": "V"}
